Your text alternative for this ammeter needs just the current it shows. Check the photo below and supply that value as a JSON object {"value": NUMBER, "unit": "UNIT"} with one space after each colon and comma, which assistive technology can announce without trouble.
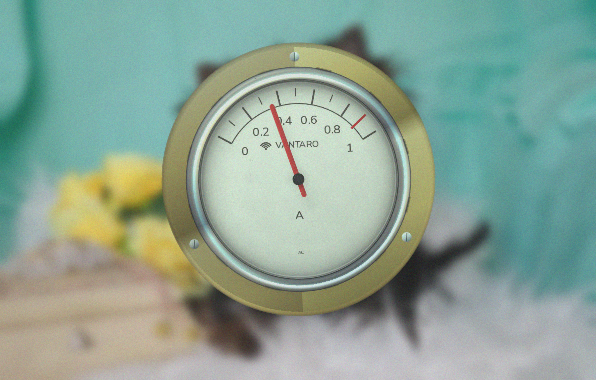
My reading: {"value": 0.35, "unit": "A"}
